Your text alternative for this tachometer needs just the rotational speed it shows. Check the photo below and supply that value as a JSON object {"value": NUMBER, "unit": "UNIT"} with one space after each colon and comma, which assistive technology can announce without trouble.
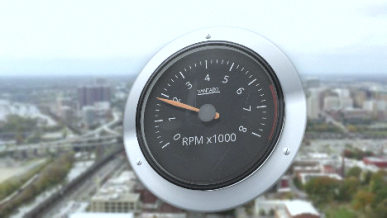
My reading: {"value": 1800, "unit": "rpm"}
